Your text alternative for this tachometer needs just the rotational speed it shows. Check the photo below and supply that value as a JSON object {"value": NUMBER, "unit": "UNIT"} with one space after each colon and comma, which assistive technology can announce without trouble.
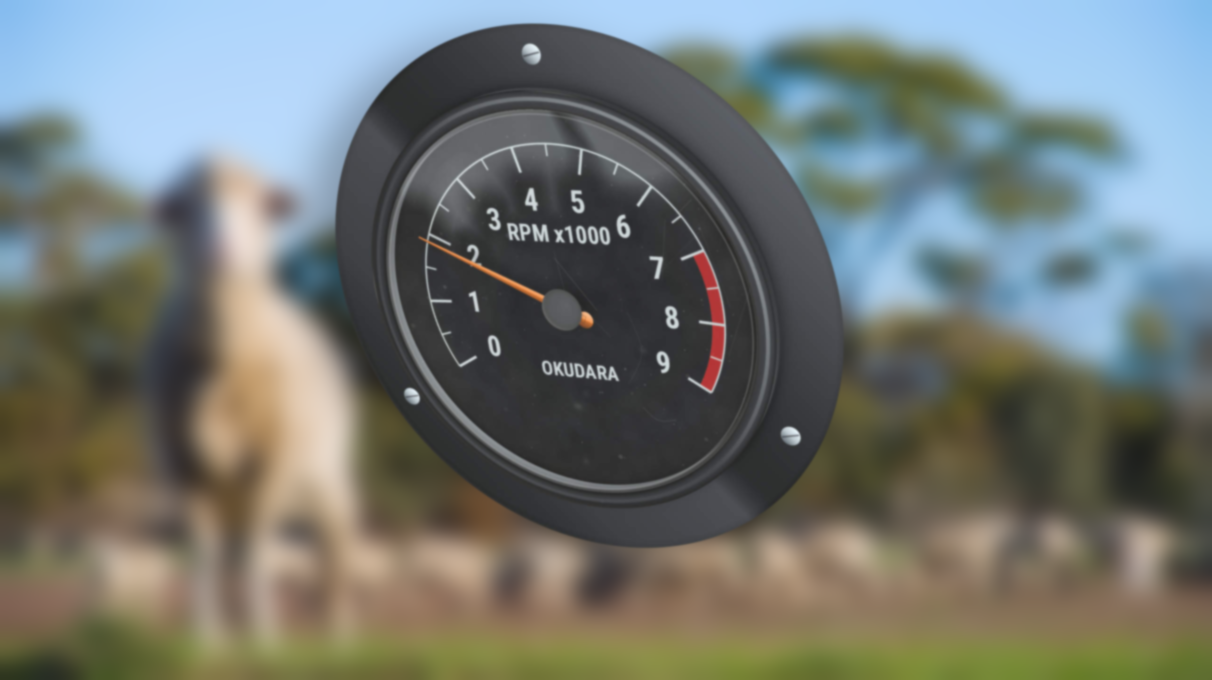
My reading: {"value": 2000, "unit": "rpm"}
